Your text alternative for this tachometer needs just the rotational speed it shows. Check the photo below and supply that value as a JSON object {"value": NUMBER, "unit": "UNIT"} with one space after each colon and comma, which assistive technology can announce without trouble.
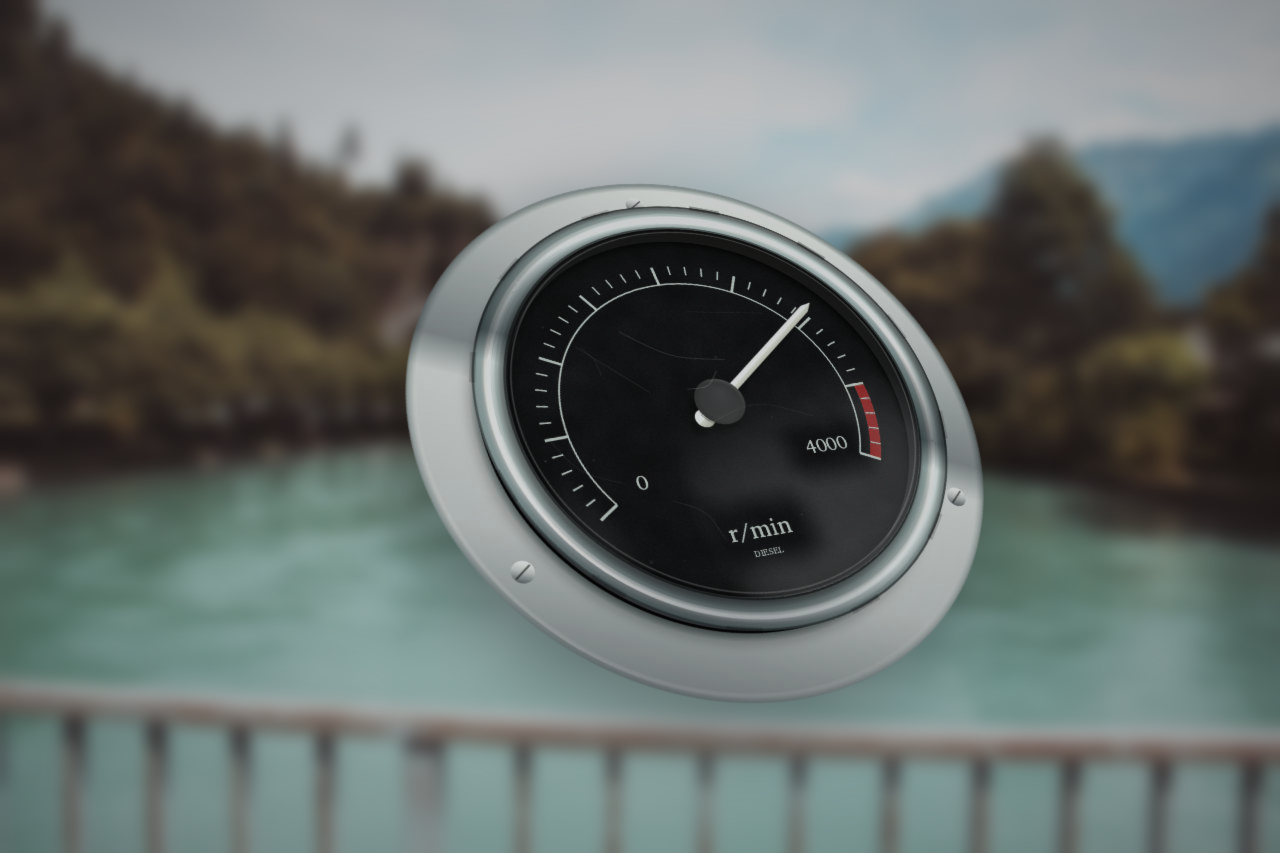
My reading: {"value": 2950, "unit": "rpm"}
